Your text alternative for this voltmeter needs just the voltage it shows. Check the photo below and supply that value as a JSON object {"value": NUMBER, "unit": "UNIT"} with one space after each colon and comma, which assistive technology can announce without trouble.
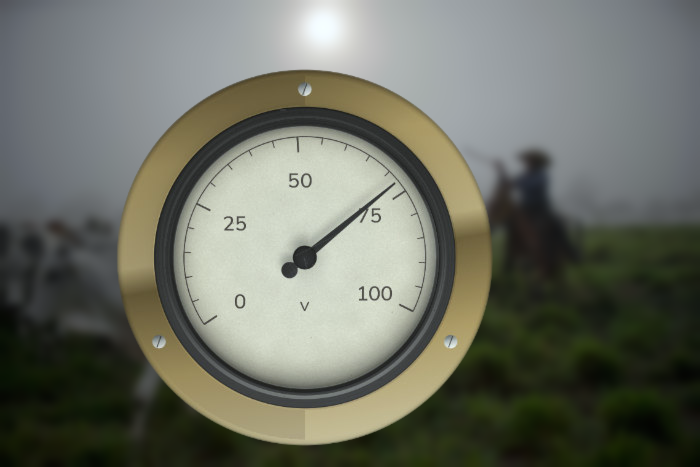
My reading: {"value": 72.5, "unit": "V"}
